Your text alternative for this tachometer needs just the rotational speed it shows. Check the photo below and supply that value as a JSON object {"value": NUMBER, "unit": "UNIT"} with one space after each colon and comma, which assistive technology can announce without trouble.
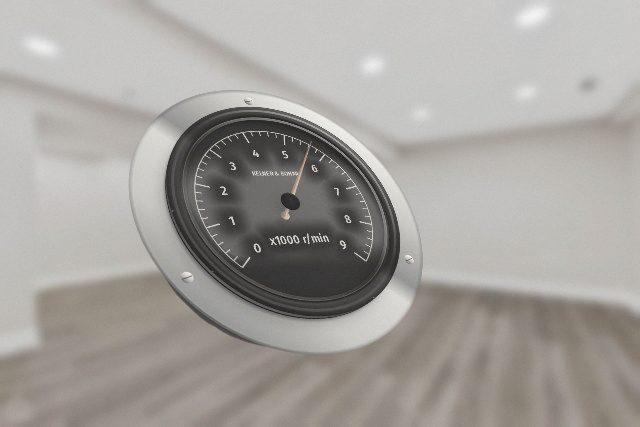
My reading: {"value": 5600, "unit": "rpm"}
